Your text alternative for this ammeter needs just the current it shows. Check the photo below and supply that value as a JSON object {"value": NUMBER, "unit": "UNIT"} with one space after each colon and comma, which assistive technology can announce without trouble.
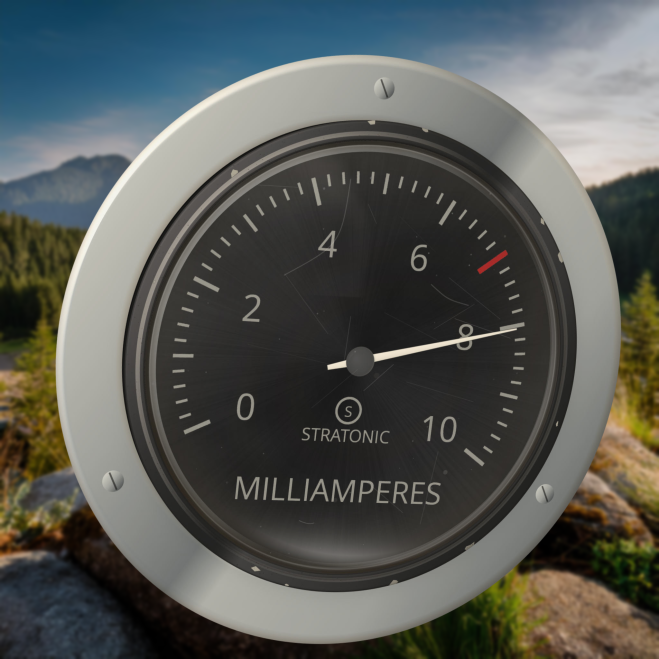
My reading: {"value": 8, "unit": "mA"}
